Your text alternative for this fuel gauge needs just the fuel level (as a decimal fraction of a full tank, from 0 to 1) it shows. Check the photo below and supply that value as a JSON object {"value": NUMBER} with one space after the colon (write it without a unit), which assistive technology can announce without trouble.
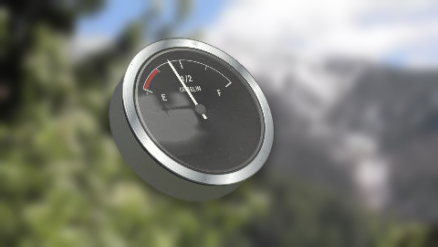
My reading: {"value": 0.375}
